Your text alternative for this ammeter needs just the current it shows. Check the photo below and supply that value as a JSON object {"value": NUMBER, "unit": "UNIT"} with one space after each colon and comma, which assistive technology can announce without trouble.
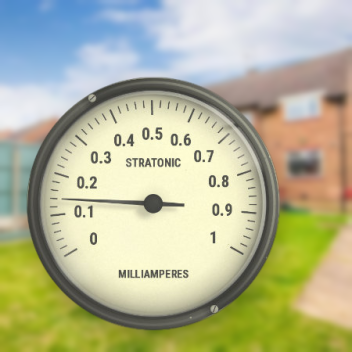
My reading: {"value": 0.14, "unit": "mA"}
